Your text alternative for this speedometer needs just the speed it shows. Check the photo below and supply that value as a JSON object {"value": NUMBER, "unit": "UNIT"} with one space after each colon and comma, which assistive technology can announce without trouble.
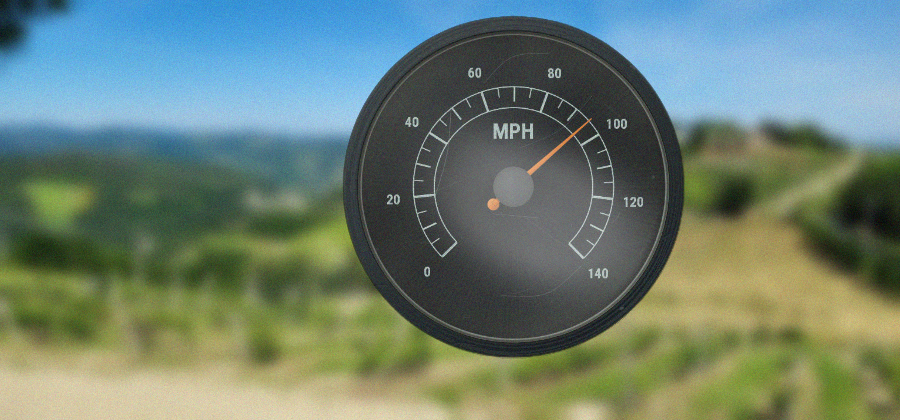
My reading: {"value": 95, "unit": "mph"}
